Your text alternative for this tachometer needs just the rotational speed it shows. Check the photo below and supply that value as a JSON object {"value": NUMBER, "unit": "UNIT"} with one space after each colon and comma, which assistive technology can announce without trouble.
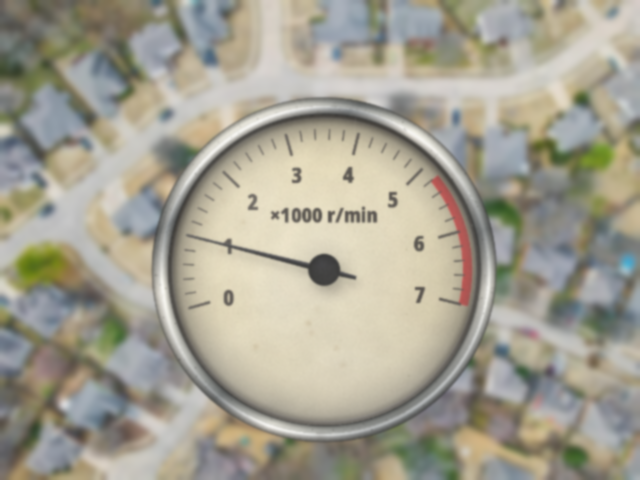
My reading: {"value": 1000, "unit": "rpm"}
